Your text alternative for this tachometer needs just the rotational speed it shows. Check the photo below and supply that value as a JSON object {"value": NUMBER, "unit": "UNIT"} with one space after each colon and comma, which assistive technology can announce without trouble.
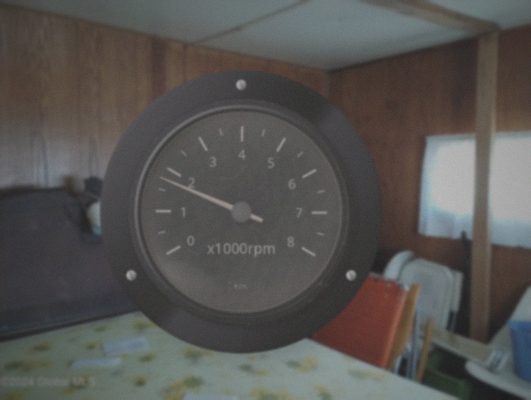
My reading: {"value": 1750, "unit": "rpm"}
